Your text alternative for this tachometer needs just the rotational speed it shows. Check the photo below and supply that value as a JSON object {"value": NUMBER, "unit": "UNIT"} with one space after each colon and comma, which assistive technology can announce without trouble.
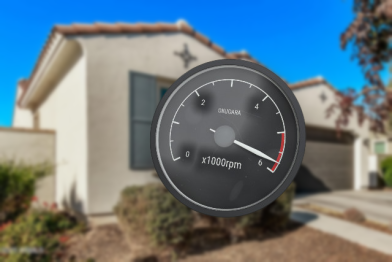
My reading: {"value": 5750, "unit": "rpm"}
